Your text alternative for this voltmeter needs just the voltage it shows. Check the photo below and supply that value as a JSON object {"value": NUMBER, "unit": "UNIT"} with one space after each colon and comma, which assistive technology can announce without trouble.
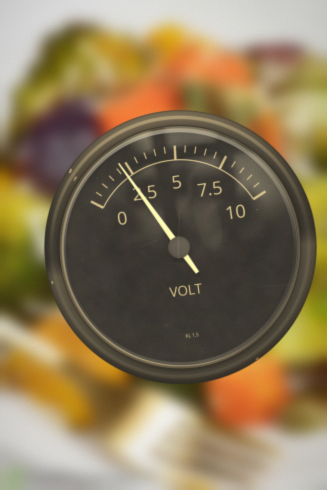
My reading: {"value": 2.25, "unit": "V"}
